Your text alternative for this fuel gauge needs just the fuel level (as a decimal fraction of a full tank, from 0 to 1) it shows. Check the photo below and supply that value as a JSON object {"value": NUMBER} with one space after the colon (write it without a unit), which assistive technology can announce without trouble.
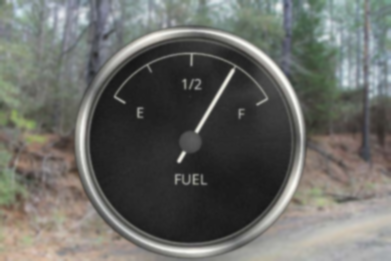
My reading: {"value": 0.75}
